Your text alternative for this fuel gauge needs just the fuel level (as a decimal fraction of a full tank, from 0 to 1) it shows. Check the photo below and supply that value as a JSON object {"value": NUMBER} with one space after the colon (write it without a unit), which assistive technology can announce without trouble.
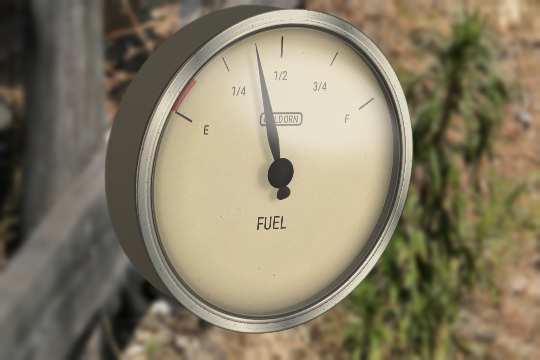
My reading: {"value": 0.375}
